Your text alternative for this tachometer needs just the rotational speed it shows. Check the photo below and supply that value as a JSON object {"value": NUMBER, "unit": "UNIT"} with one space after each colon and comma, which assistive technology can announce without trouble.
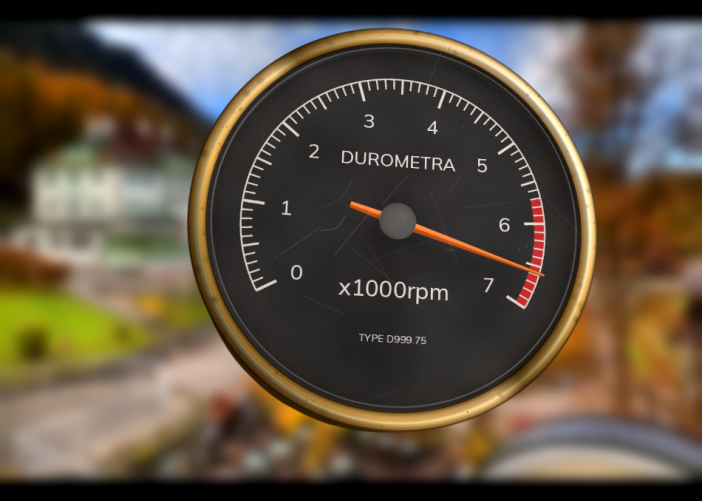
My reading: {"value": 6600, "unit": "rpm"}
